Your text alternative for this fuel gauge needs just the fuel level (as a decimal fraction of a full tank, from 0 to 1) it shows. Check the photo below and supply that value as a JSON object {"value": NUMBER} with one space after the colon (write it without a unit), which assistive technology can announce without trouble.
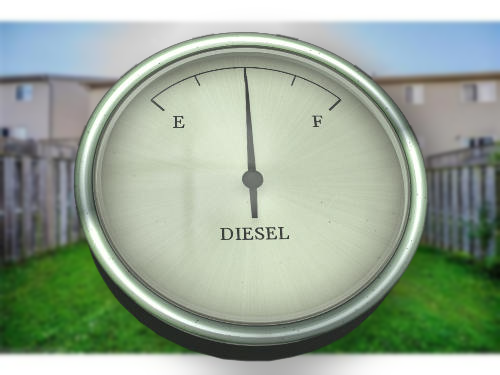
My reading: {"value": 0.5}
